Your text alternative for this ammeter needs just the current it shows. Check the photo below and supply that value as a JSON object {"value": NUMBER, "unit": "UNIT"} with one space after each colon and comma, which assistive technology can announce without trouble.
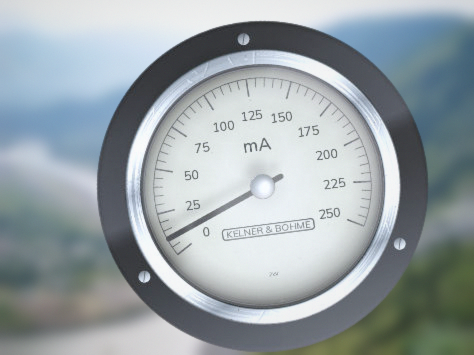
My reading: {"value": 10, "unit": "mA"}
